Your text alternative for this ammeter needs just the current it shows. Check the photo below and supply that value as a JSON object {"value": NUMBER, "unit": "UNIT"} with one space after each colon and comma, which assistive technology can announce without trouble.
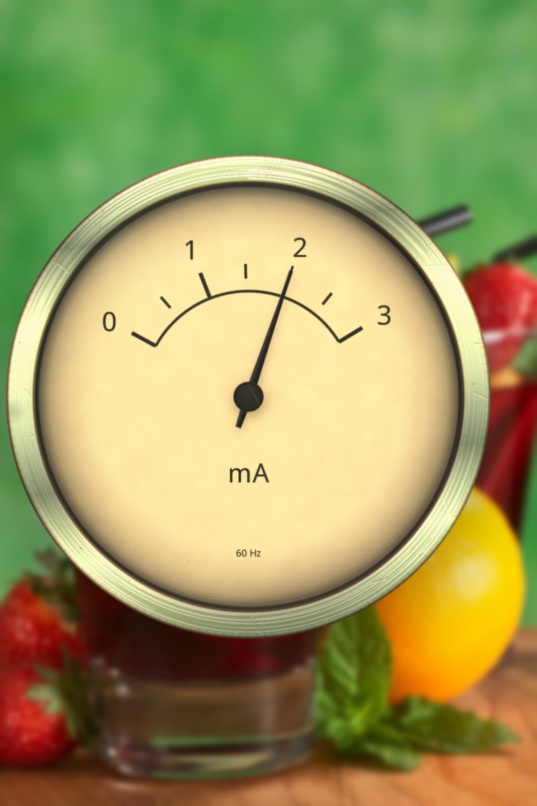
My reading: {"value": 2, "unit": "mA"}
